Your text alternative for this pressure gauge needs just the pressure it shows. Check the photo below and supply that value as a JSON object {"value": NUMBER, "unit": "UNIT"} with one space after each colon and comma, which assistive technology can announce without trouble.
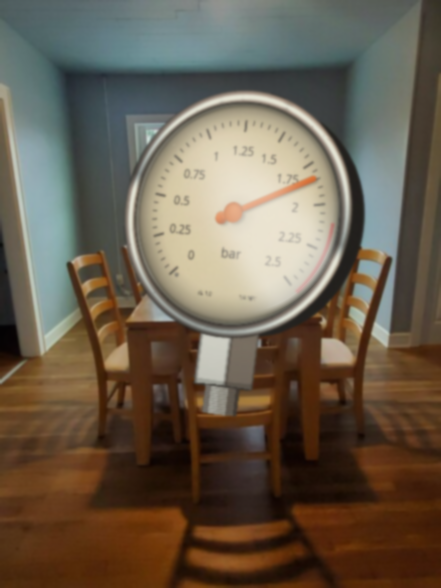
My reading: {"value": 1.85, "unit": "bar"}
